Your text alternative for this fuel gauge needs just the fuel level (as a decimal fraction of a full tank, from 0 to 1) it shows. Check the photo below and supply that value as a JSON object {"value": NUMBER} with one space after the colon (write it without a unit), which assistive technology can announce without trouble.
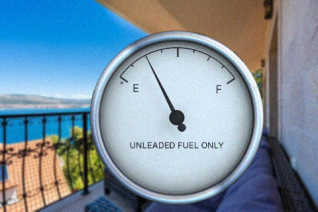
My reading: {"value": 0.25}
